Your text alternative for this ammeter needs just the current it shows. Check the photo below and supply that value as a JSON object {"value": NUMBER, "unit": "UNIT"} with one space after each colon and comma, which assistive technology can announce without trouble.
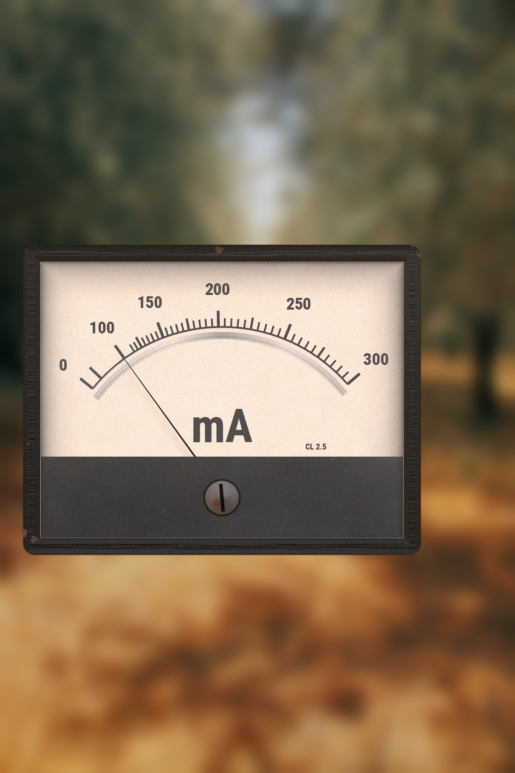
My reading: {"value": 100, "unit": "mA"}
